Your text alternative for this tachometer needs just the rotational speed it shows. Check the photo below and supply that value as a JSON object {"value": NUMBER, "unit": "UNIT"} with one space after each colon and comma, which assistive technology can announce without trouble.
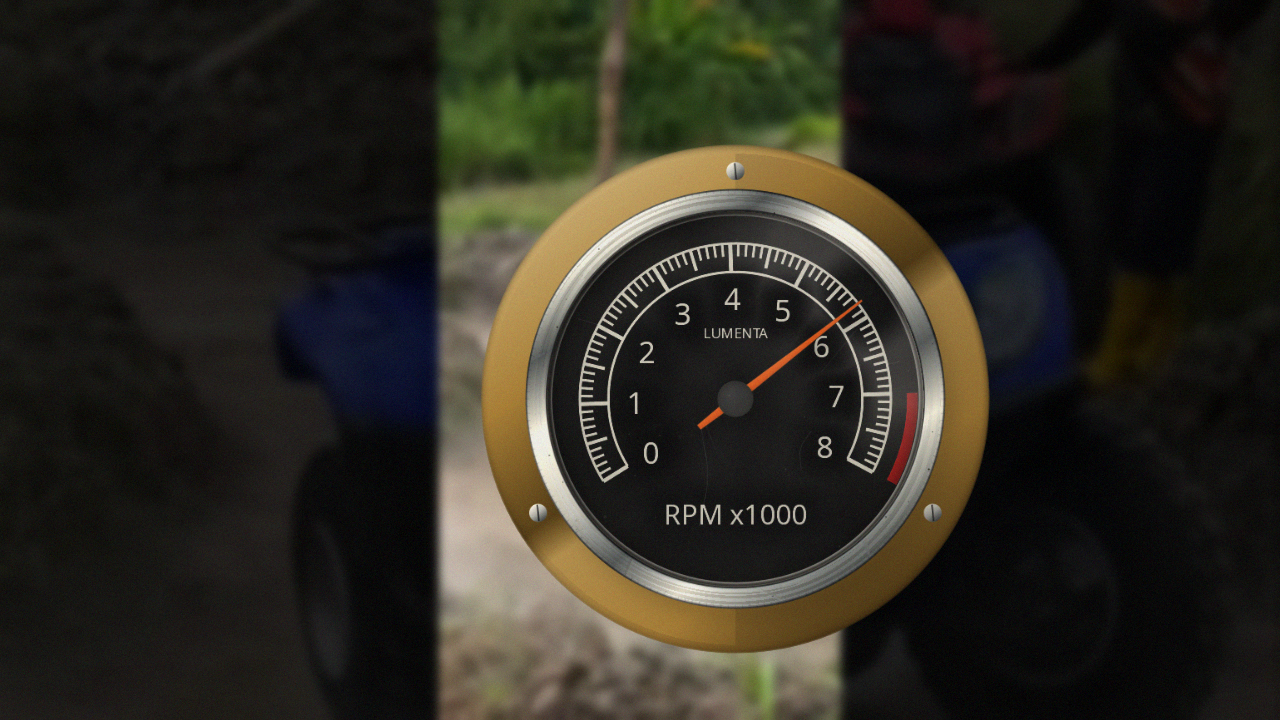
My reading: {"value": 5800, "unit": "rpm"}
